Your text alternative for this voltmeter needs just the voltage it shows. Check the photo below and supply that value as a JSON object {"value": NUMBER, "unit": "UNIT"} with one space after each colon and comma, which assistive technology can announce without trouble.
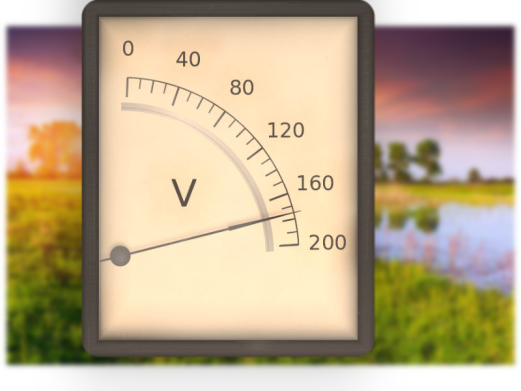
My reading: {"value": 175, "unit": "V"}
